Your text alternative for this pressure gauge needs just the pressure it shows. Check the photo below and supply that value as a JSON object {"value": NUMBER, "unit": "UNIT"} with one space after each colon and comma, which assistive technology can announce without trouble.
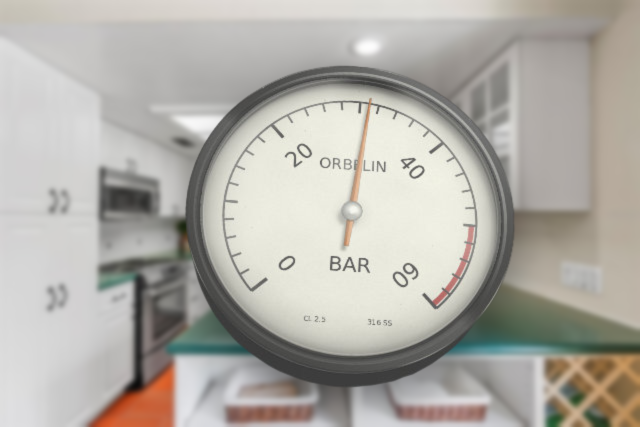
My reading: {"value": 31, "unit": "bar"}
